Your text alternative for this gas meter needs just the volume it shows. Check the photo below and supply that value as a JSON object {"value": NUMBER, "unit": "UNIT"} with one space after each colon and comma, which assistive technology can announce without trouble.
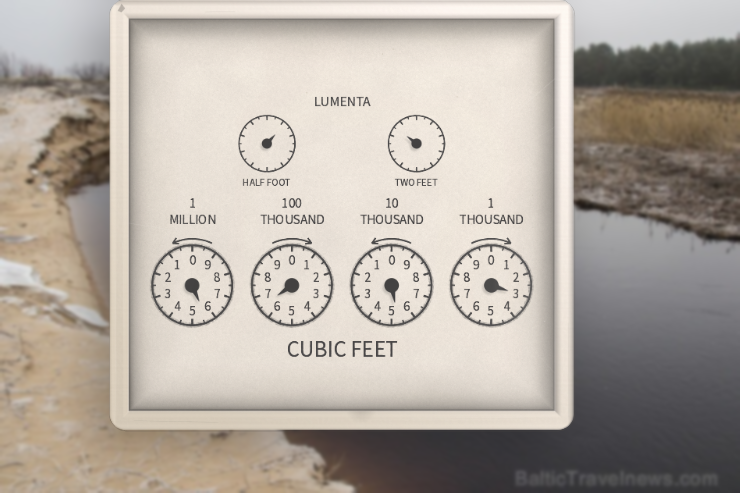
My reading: {"value": 565300, "unit": "ft³"}
